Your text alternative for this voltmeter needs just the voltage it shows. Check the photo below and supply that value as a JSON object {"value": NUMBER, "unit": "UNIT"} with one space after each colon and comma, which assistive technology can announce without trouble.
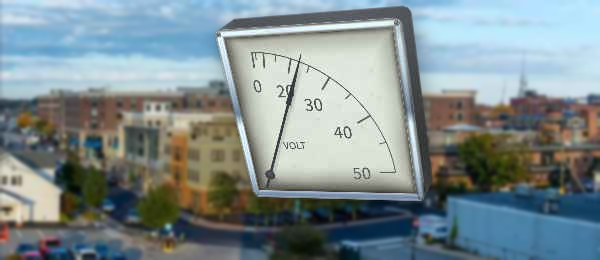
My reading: {"value": 22.5, "unit": "V"}
